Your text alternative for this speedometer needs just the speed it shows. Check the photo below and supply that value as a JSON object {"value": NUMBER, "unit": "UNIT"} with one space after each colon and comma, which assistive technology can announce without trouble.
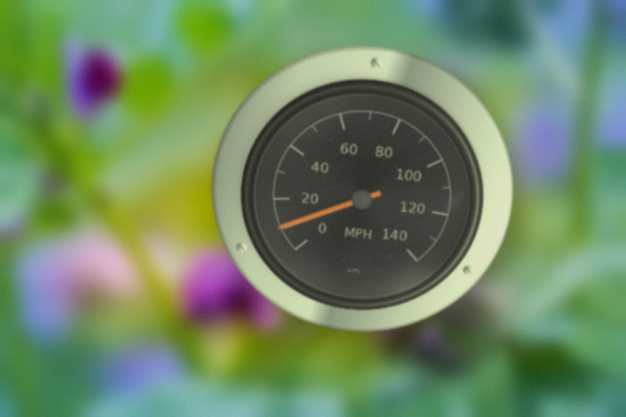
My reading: {"value": 10, "unit": "mph"}
